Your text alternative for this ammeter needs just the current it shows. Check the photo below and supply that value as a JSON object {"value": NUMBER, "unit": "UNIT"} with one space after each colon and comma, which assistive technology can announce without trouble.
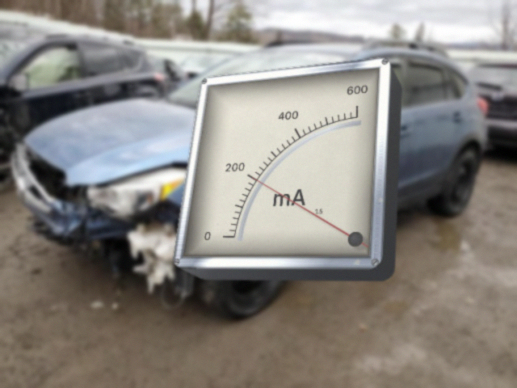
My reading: {"value": 200, "unit": "mA"}
